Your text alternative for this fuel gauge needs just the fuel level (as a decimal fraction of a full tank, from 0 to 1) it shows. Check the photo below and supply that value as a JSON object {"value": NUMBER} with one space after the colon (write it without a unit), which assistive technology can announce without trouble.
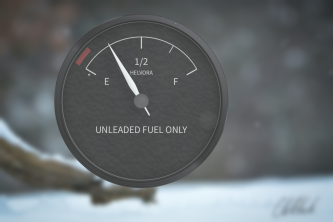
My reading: {"value": 0.25}
